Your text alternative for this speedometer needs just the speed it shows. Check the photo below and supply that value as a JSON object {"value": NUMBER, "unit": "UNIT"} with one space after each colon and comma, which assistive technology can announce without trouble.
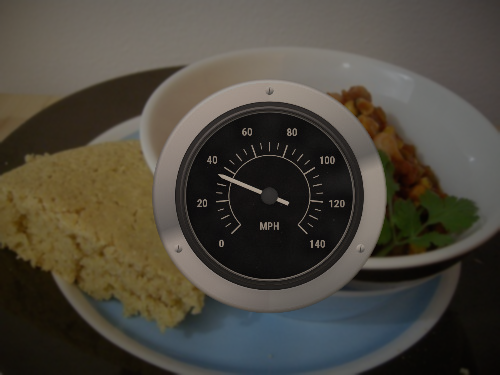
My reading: {"value": 35, "unit": "mph"}
